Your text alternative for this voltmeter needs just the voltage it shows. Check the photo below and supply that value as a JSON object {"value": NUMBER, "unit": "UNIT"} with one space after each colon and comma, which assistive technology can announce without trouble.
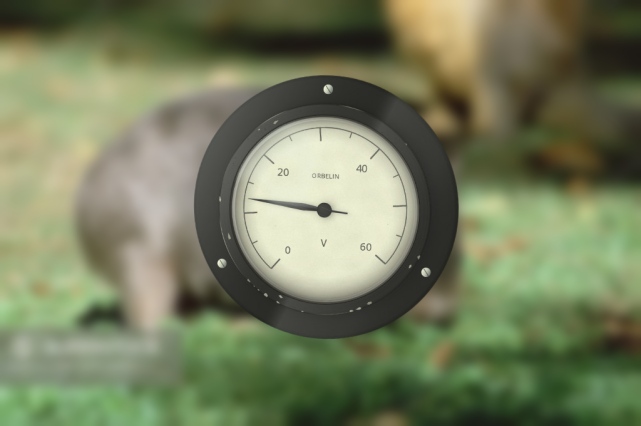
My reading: {"value": 12.5, "unit": "V"}
